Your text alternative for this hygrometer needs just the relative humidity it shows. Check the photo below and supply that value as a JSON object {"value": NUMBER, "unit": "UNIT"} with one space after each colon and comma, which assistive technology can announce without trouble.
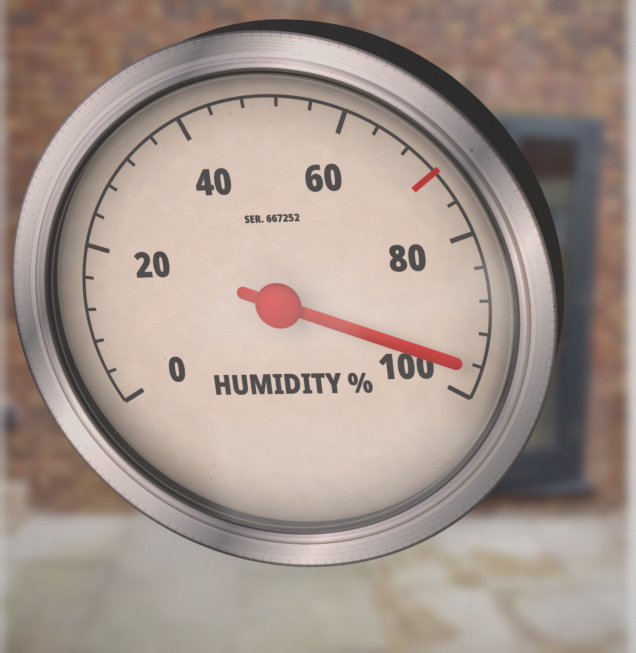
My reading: {"value": 96, "unit": "%"}
